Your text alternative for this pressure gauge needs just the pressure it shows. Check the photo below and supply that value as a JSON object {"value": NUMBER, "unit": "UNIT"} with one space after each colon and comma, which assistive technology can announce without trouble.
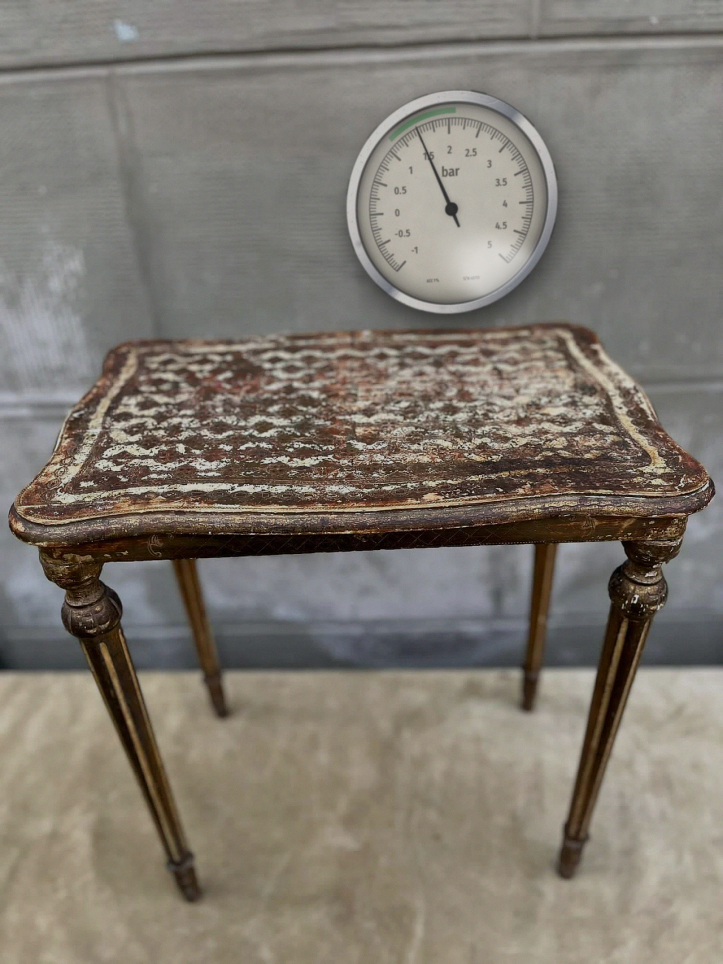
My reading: {"value": 1.5, "unit": "bar"}
